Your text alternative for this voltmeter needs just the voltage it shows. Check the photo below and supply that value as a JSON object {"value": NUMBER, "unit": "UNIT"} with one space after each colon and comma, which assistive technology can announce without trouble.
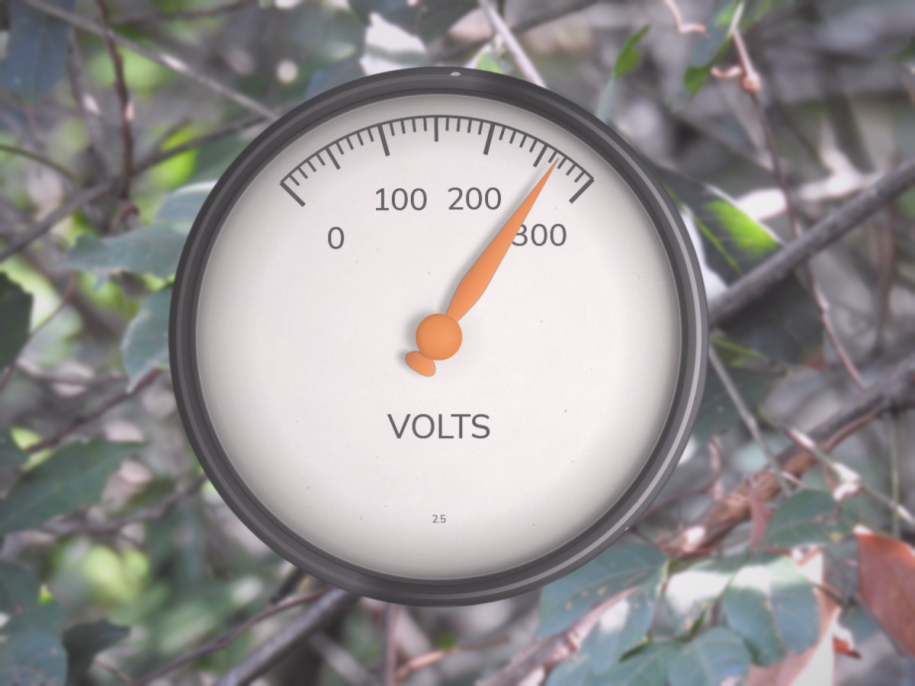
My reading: {"value": 265, "unit": "V"}
